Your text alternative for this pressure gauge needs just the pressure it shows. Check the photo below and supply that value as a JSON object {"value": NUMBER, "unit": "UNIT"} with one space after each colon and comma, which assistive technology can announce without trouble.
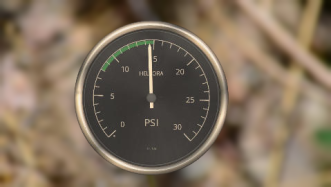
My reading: {"value": 14.5, "unit": "psi"}
